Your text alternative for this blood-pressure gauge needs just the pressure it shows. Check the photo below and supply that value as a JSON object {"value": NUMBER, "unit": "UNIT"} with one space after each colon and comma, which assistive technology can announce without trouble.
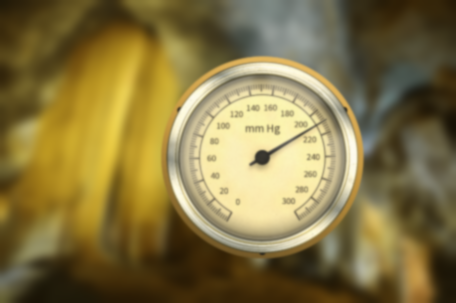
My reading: {"value": 210, "unit": "mmHg"}
